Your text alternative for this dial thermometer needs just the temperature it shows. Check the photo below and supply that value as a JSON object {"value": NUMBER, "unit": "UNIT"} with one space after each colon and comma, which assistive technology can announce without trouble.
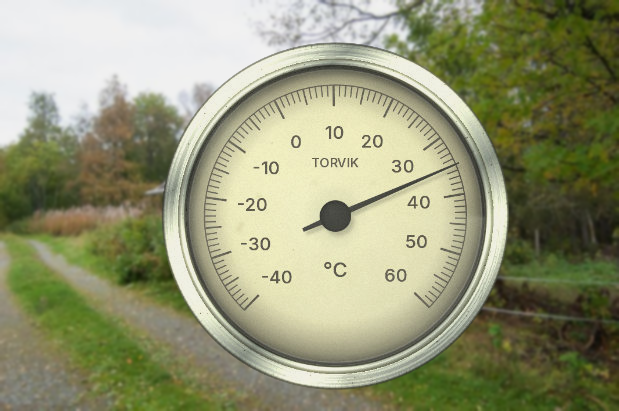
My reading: {"value": 35, "unit": "°C"}
